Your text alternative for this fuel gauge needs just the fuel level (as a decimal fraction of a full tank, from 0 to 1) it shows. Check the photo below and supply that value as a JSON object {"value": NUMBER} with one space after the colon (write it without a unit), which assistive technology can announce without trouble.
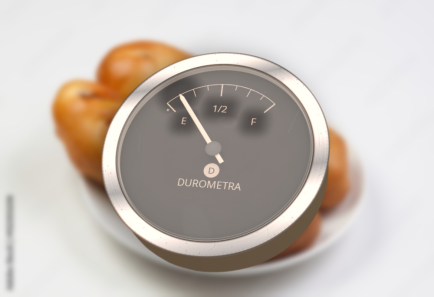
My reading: {"value": 0.125}
